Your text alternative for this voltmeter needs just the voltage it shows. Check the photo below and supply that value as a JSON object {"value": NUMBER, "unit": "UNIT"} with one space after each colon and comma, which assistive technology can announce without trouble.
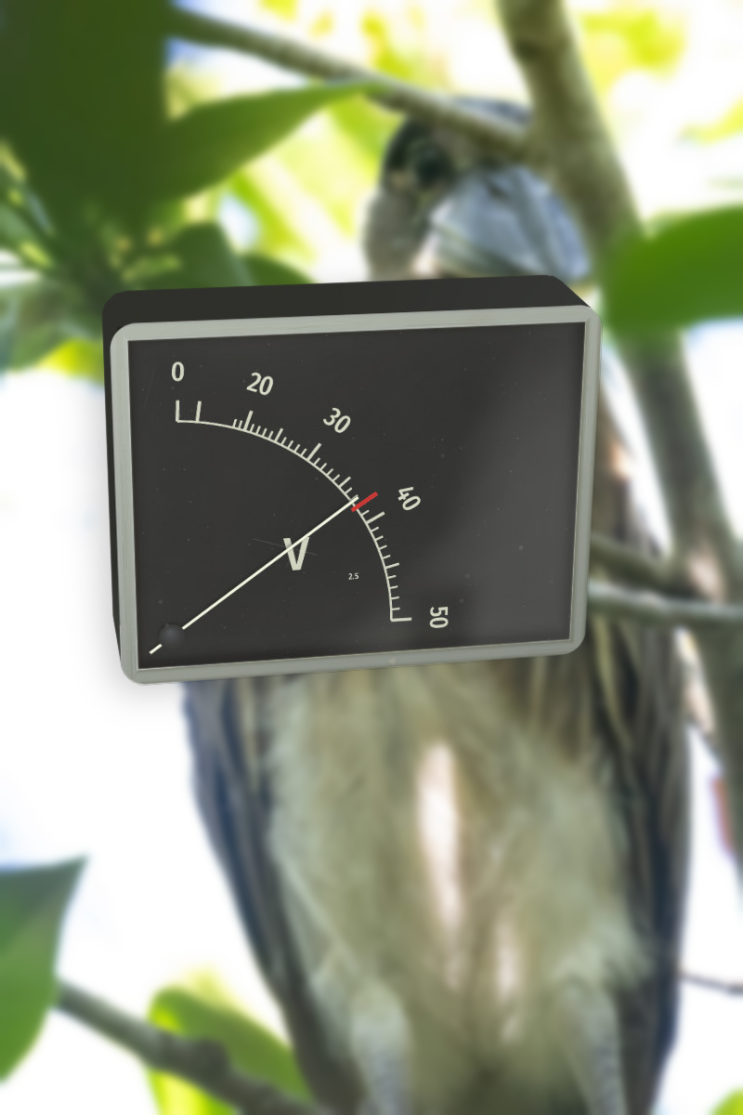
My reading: {"value": 37, "unit": "V"}
